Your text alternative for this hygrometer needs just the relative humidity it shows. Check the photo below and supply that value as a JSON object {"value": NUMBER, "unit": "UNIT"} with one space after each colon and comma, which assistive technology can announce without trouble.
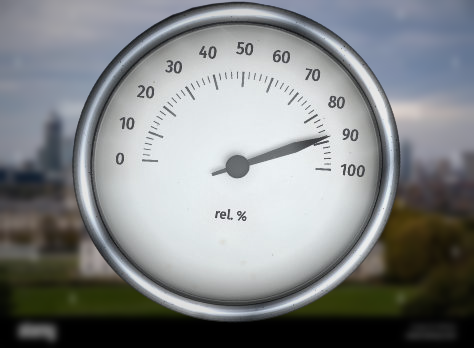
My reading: {"value": 88, "unit": "%"}
